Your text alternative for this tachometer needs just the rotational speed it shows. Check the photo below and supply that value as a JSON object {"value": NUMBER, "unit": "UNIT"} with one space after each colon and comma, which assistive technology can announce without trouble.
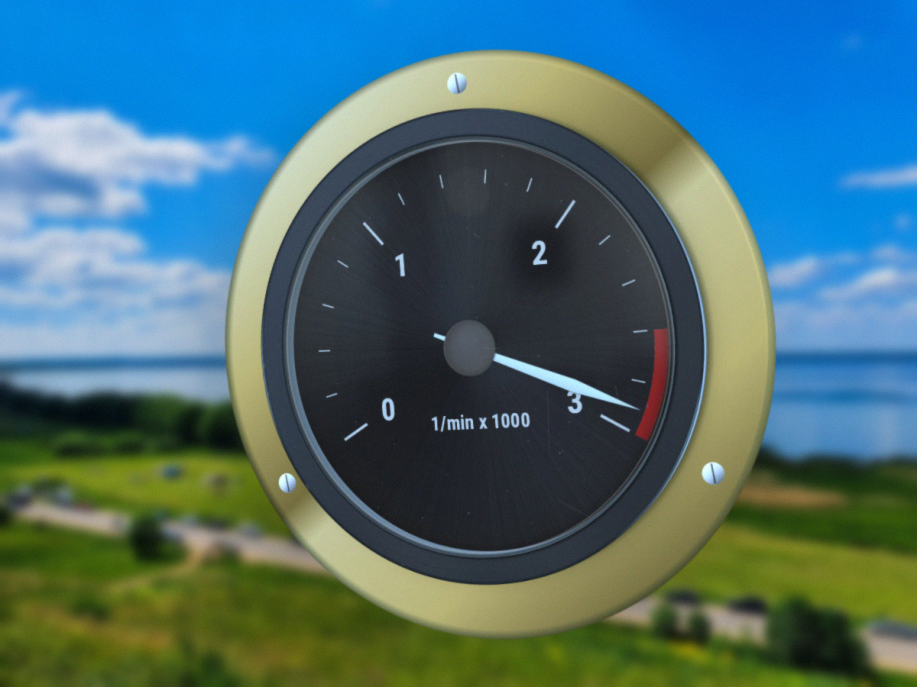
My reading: {"value": 2900, "unit": "rpm"}
